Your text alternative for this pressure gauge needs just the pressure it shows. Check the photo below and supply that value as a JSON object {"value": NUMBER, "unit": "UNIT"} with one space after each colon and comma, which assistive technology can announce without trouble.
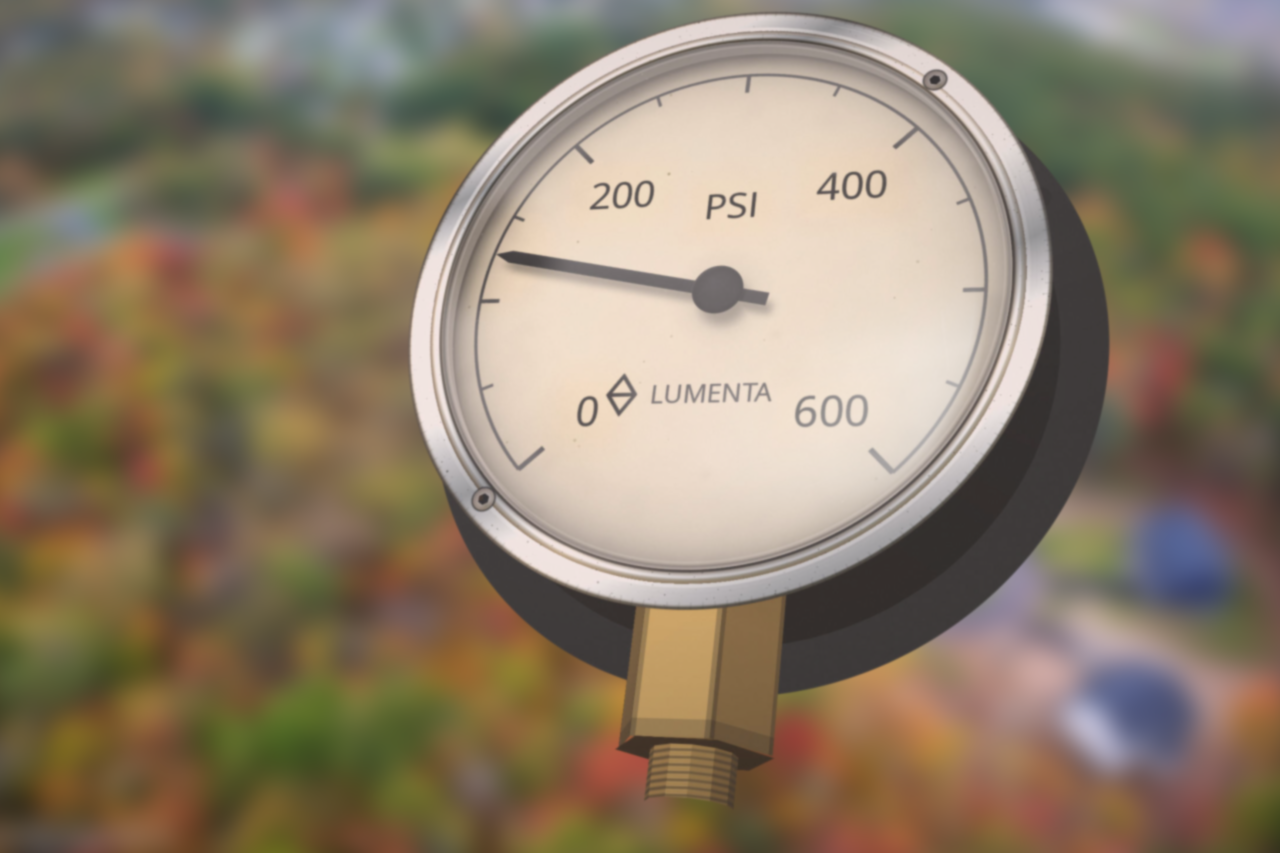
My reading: {"value": 125, "unit": "psi"}
